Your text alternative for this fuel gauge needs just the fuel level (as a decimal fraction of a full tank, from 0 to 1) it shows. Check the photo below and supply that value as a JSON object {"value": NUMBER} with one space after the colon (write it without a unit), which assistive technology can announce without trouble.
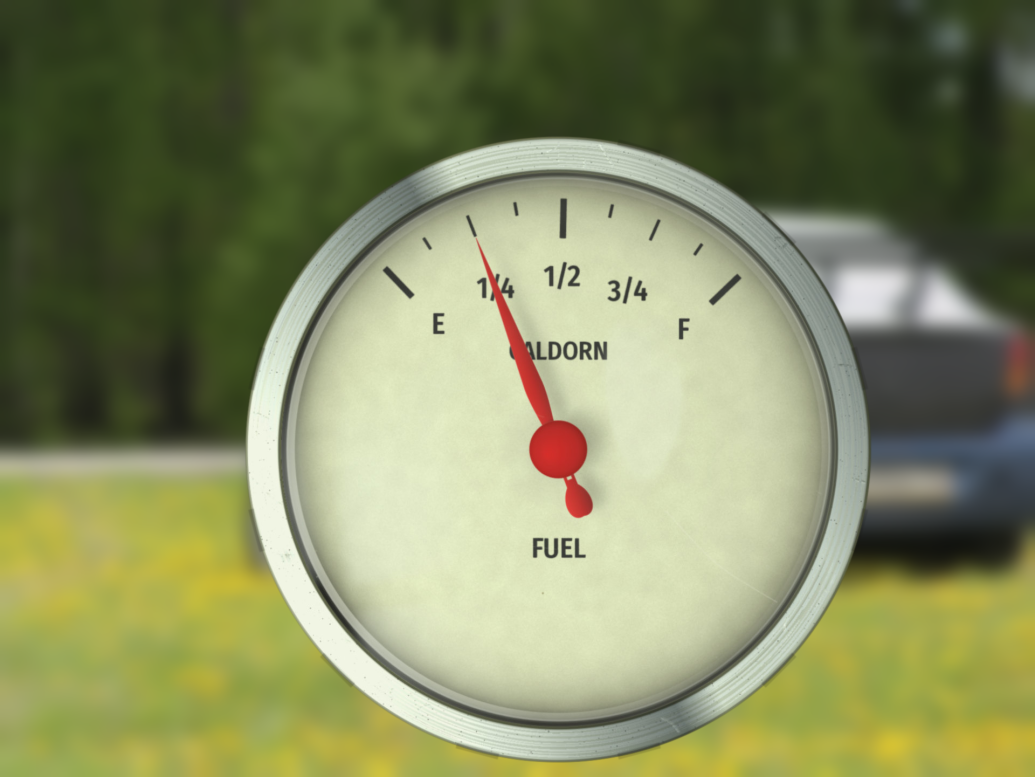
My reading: {"value": 0.25}
